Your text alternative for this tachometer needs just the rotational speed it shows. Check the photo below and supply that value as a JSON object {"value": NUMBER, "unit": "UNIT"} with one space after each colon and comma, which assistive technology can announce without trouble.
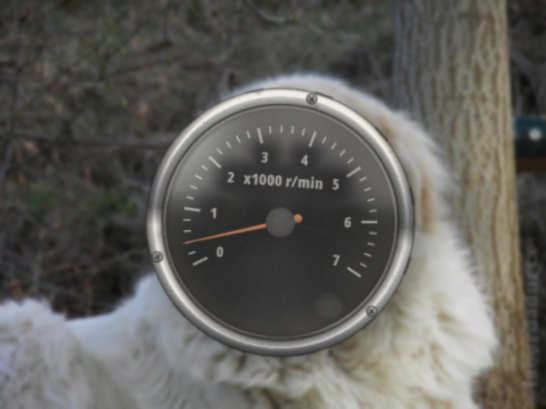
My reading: {"value": 400, "unit": "rpm"}
